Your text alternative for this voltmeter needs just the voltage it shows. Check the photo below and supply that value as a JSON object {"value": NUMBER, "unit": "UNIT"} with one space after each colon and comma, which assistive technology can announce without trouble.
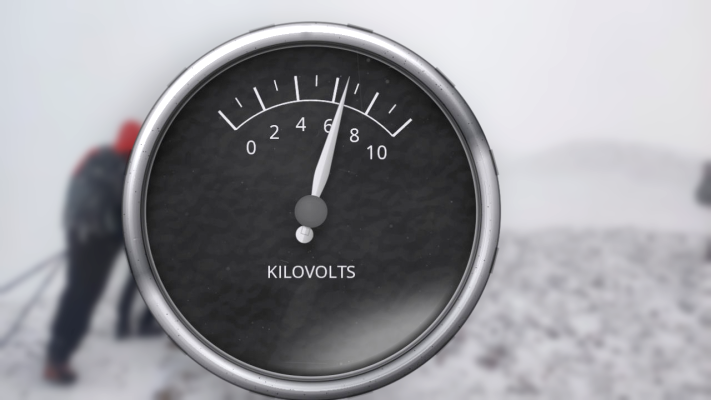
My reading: {"value": 6.5, "unit": "kV"}
